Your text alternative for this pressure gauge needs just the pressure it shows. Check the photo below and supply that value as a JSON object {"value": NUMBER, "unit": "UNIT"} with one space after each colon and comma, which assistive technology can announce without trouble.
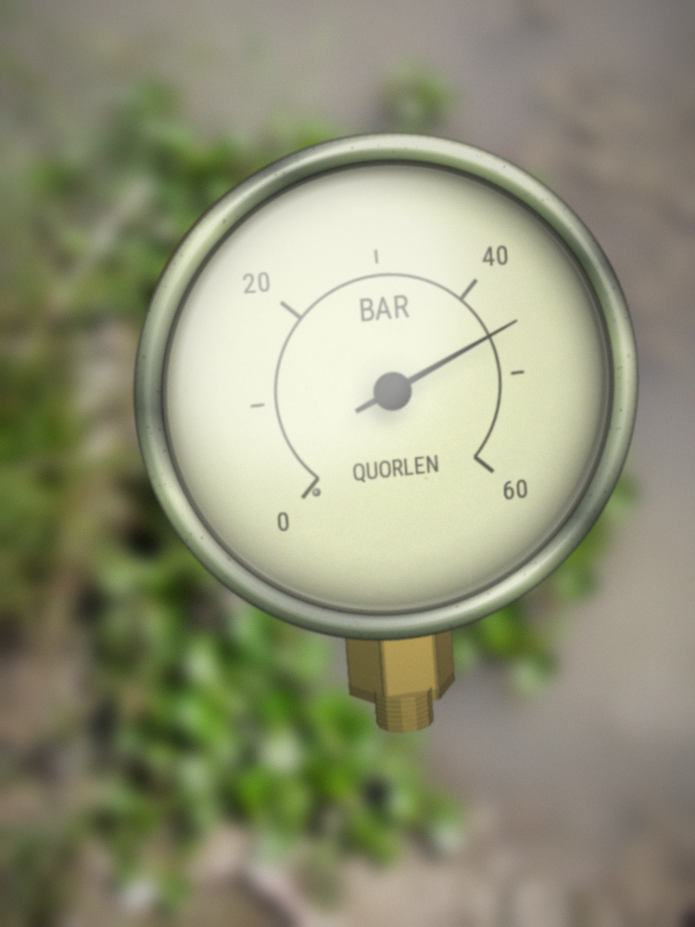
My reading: {"value": 45, "unit": "bar"}
